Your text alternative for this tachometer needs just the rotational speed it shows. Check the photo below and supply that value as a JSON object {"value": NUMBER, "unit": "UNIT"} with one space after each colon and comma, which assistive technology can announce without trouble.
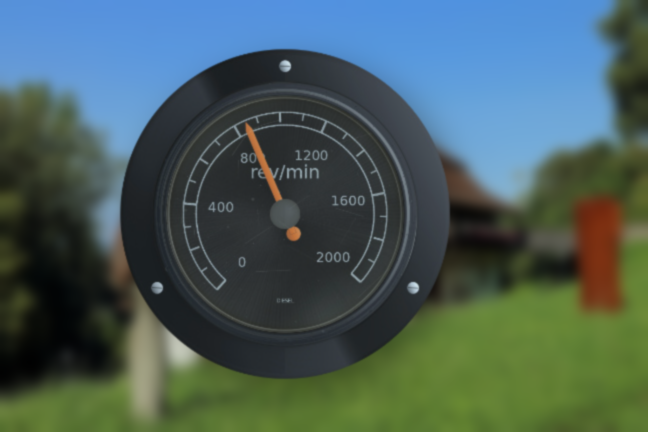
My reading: {"value": 850, "unit": "rpm"}
